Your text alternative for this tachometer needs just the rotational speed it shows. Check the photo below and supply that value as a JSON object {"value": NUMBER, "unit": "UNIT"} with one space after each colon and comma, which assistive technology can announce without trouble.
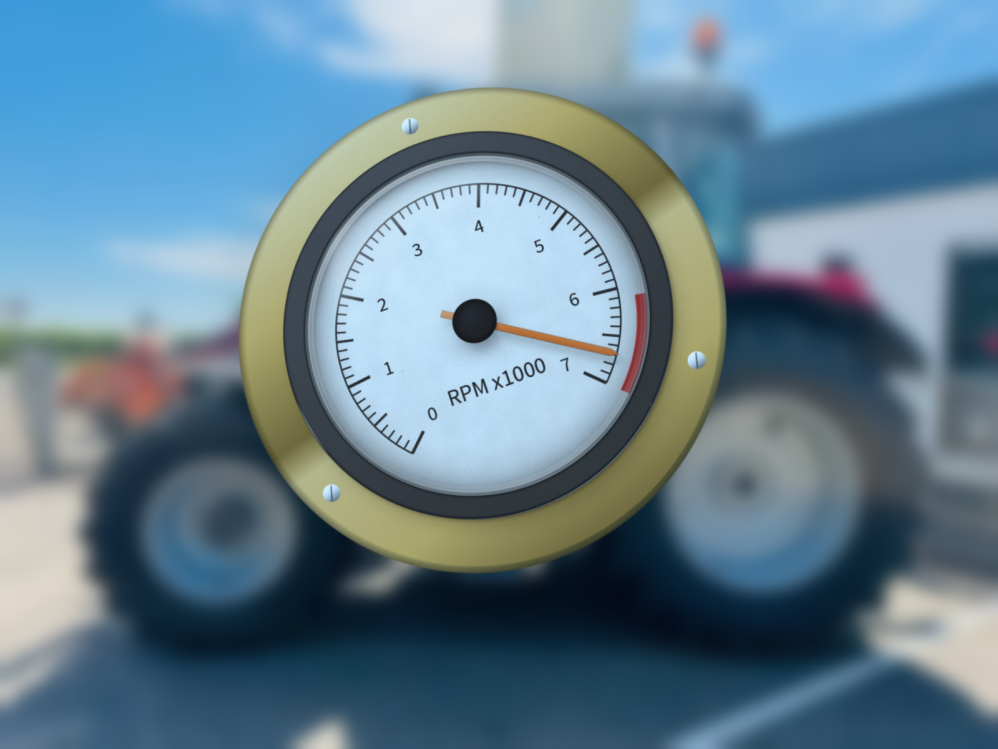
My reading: {"value": 6700, "unit": "rpm"}
